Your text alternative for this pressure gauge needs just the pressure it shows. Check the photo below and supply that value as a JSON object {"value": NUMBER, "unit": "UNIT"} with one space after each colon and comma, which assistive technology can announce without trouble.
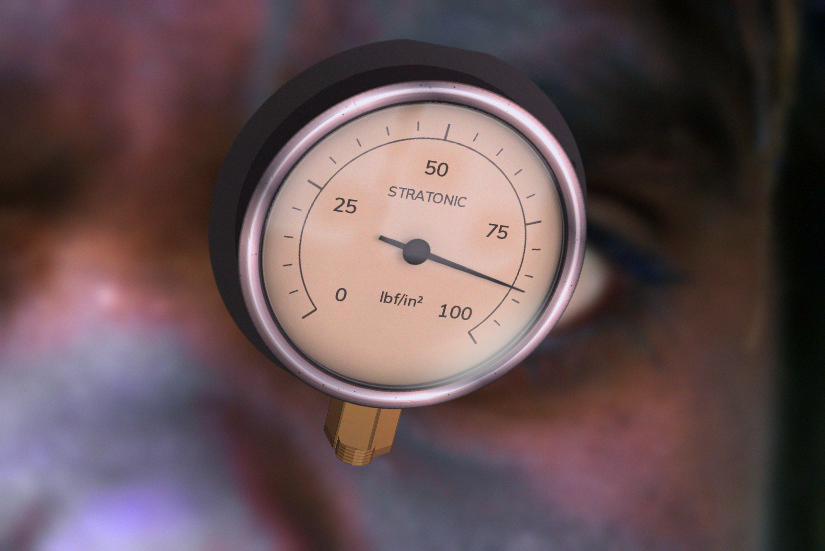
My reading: {"value": 87.5, "unit": "psi"}
